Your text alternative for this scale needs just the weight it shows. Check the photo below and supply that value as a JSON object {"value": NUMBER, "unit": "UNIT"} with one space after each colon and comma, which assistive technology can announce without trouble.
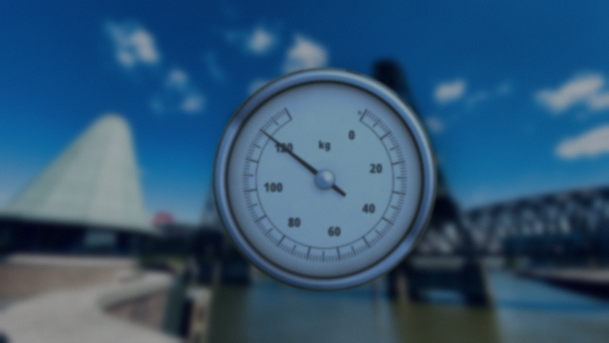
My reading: {"value": 120, "unit": "kg"}
